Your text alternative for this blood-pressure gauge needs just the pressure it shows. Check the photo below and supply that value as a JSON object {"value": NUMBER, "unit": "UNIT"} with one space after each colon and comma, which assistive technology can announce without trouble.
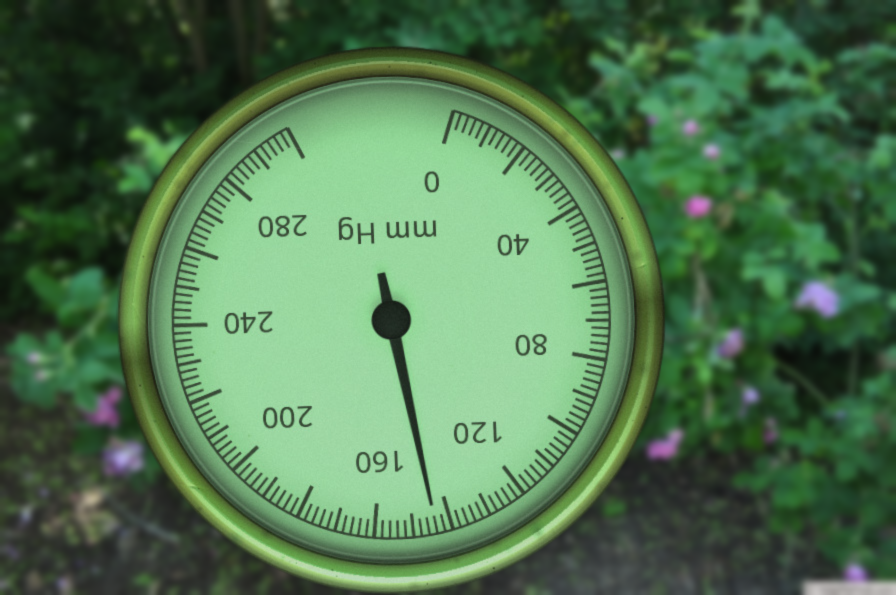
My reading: {"value": 144, "unit": "mmHg"}
